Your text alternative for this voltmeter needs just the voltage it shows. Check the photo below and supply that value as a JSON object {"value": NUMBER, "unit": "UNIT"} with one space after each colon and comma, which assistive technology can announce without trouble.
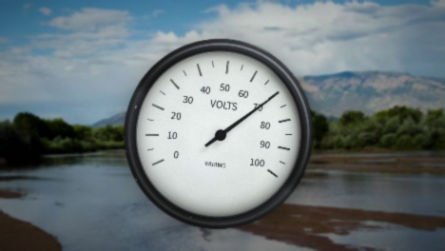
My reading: {"value": 70, "unit": "V"}
